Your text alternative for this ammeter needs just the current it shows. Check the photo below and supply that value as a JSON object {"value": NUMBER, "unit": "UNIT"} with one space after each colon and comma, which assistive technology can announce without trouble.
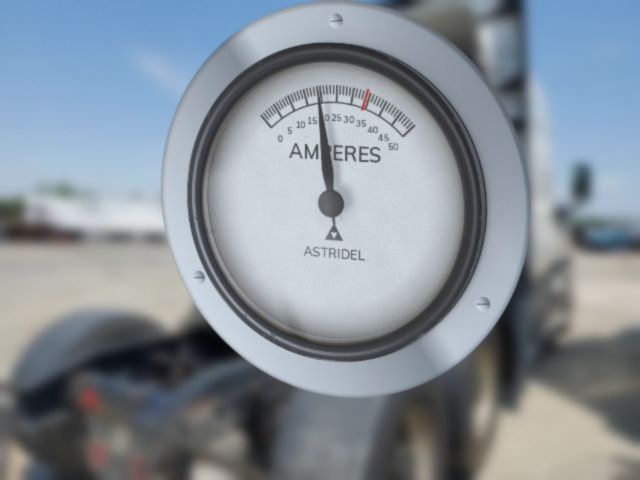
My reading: {"value": 20, "unit": "A"}
